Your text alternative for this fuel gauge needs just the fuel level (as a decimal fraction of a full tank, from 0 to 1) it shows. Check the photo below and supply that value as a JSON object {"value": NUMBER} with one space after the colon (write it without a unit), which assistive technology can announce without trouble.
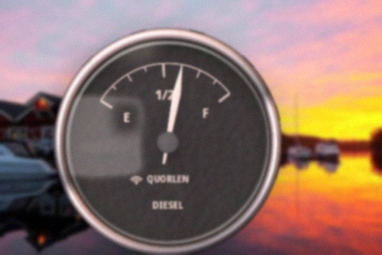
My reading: {"value": 0.625}
